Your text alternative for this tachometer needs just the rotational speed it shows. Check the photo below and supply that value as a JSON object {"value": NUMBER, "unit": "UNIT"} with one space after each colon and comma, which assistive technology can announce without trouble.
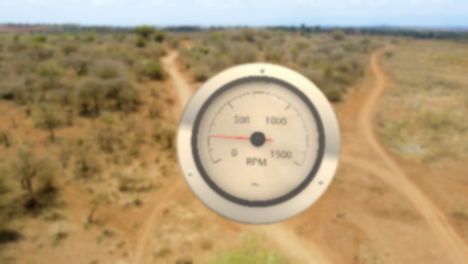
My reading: {"value": 200, "unit": "rpm"}
